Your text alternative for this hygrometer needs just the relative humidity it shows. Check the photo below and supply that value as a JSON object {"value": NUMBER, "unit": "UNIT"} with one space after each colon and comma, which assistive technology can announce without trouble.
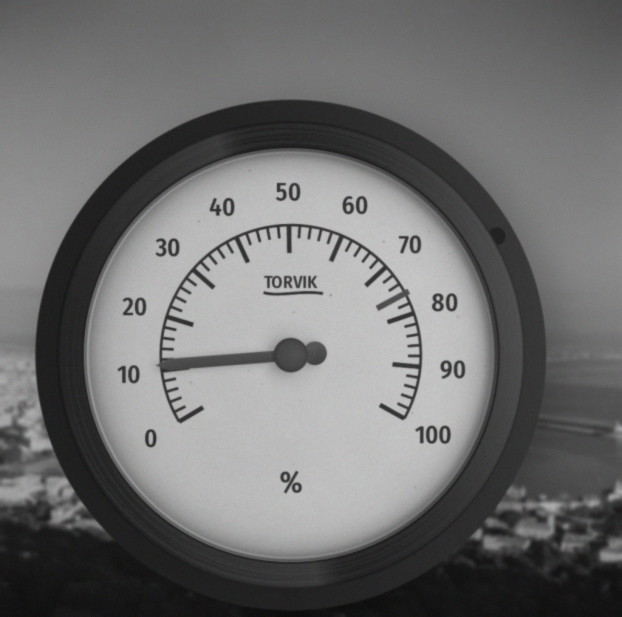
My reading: {"value": 11, "unit": "%"}
